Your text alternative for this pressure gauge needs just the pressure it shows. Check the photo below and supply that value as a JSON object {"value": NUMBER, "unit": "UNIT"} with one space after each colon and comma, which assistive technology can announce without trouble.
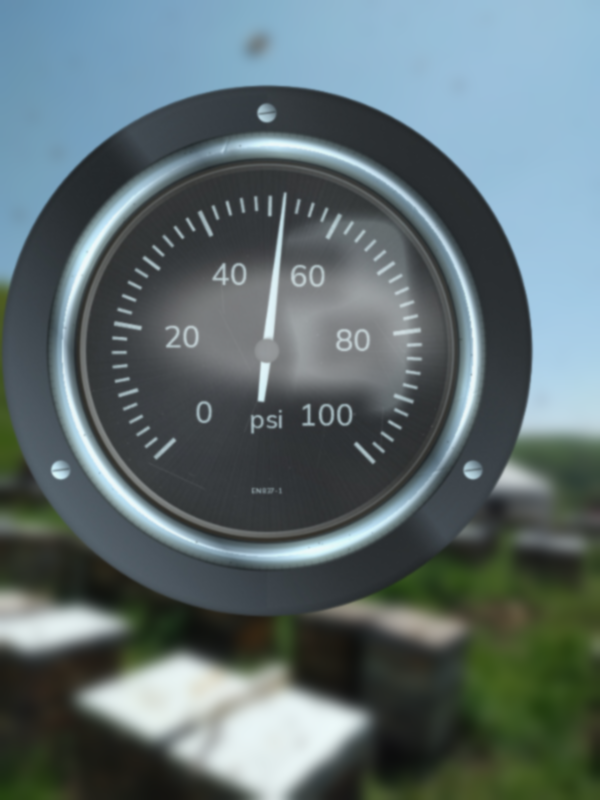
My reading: {"value": 52, "unit": "psi"}
